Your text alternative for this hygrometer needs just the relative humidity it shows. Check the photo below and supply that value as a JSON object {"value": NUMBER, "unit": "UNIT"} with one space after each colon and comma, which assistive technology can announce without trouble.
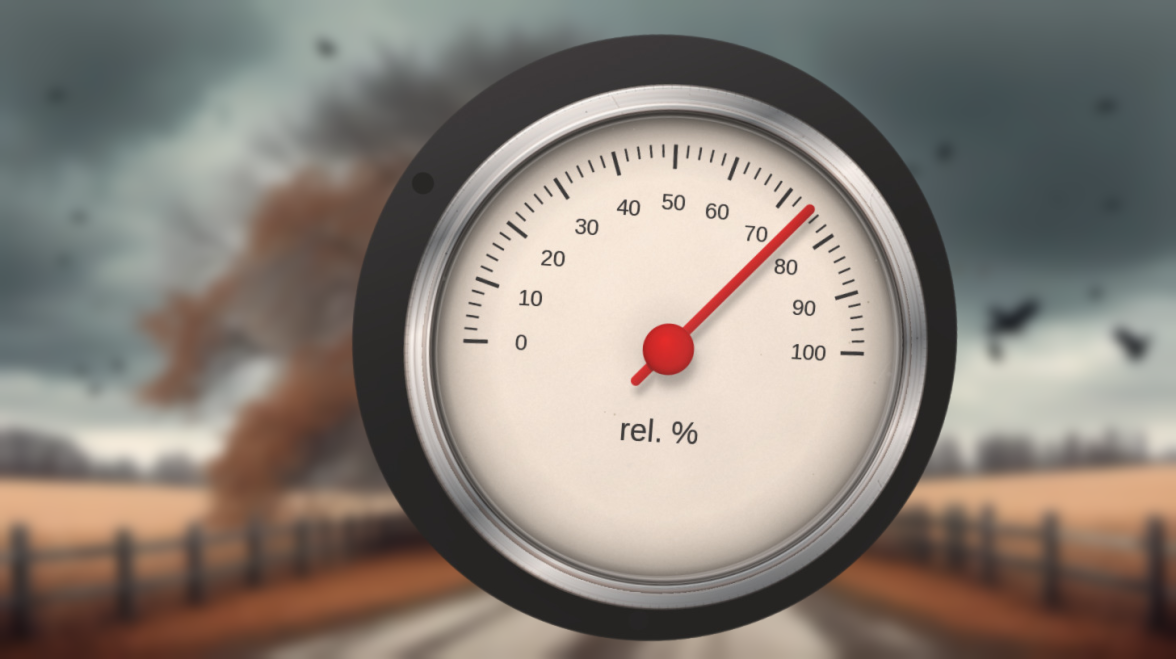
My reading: {"value": 74, "unit": "%"}
